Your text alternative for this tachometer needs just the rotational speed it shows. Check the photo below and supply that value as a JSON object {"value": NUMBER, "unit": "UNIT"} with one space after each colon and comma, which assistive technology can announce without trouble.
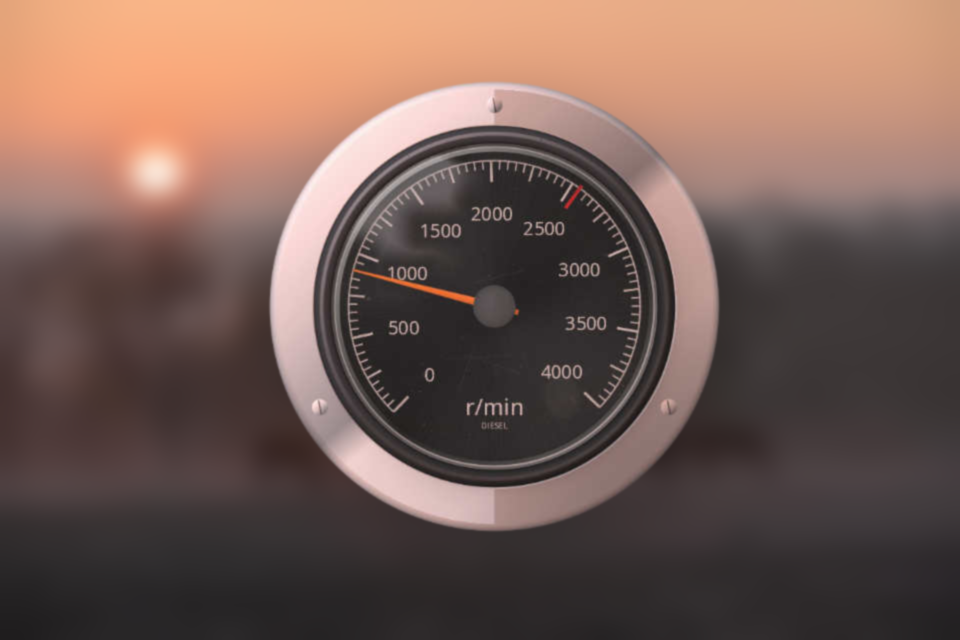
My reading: {"value": 900, "unit": "rpm"}
